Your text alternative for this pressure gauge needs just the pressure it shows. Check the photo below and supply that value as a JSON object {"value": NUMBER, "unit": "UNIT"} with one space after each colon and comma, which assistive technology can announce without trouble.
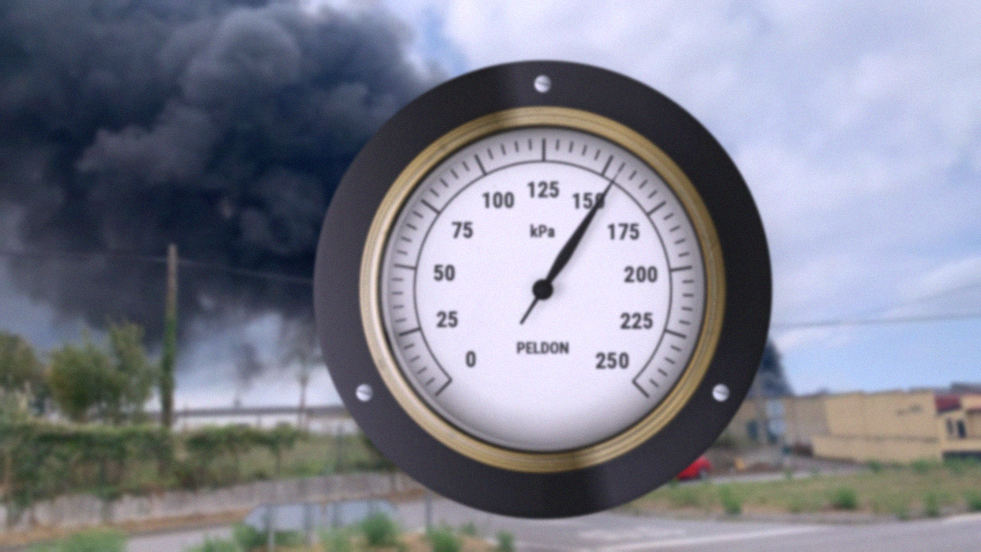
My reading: {"value": 155, "unit": "kPa"}
